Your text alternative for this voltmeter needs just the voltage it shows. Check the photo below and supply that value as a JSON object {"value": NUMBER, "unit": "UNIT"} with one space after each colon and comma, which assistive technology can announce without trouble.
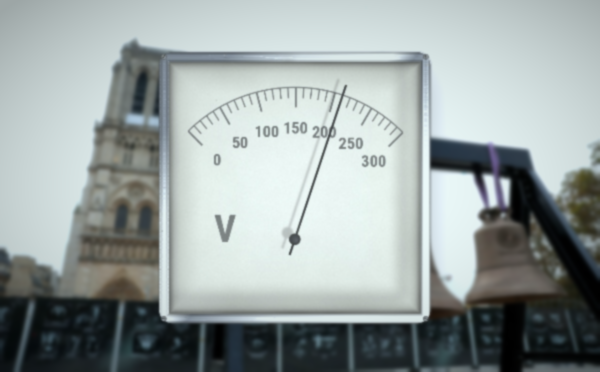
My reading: {"value": 210, "unit": "V"}
